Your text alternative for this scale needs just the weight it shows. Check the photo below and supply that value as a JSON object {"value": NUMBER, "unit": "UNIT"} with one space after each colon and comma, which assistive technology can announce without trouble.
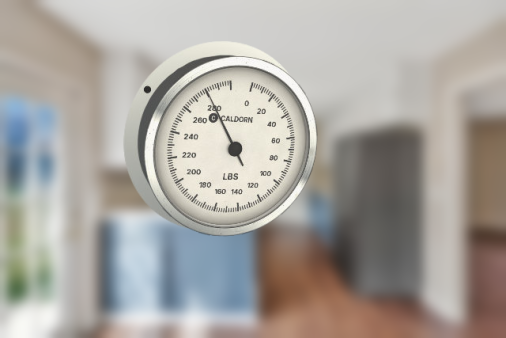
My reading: {"value": 280, "unit": "lb"}
